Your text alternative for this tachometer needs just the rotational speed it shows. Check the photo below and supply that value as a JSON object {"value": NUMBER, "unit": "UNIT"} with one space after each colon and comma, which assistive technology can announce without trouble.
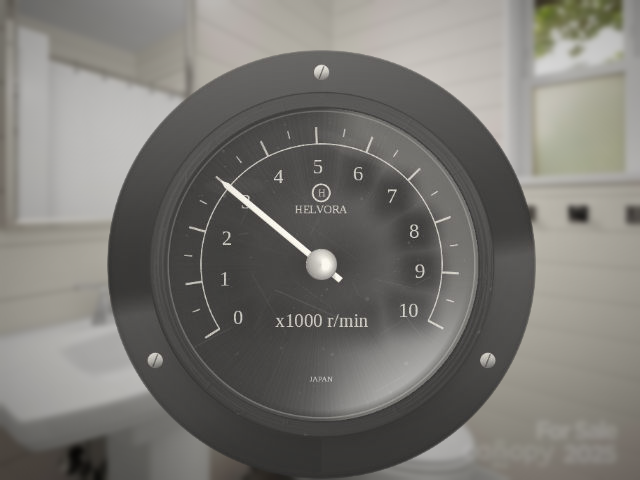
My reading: {"value": 3000, "unit": "rpm"}
